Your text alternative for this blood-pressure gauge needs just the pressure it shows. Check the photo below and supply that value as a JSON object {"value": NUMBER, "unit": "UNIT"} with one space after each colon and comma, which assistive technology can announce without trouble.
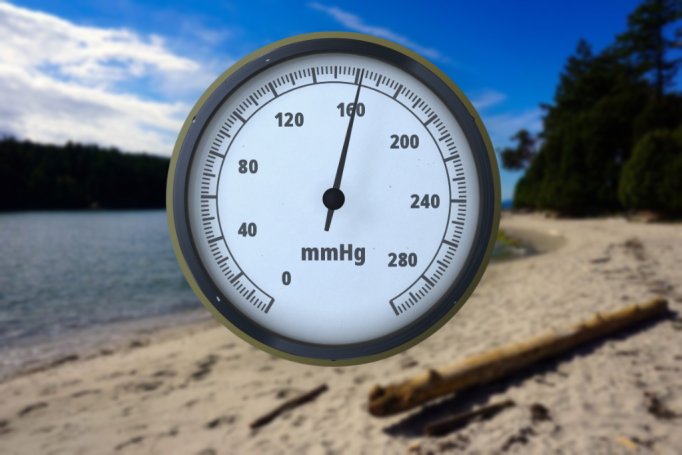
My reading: {"value": 162, "unit": "mmHg"}
